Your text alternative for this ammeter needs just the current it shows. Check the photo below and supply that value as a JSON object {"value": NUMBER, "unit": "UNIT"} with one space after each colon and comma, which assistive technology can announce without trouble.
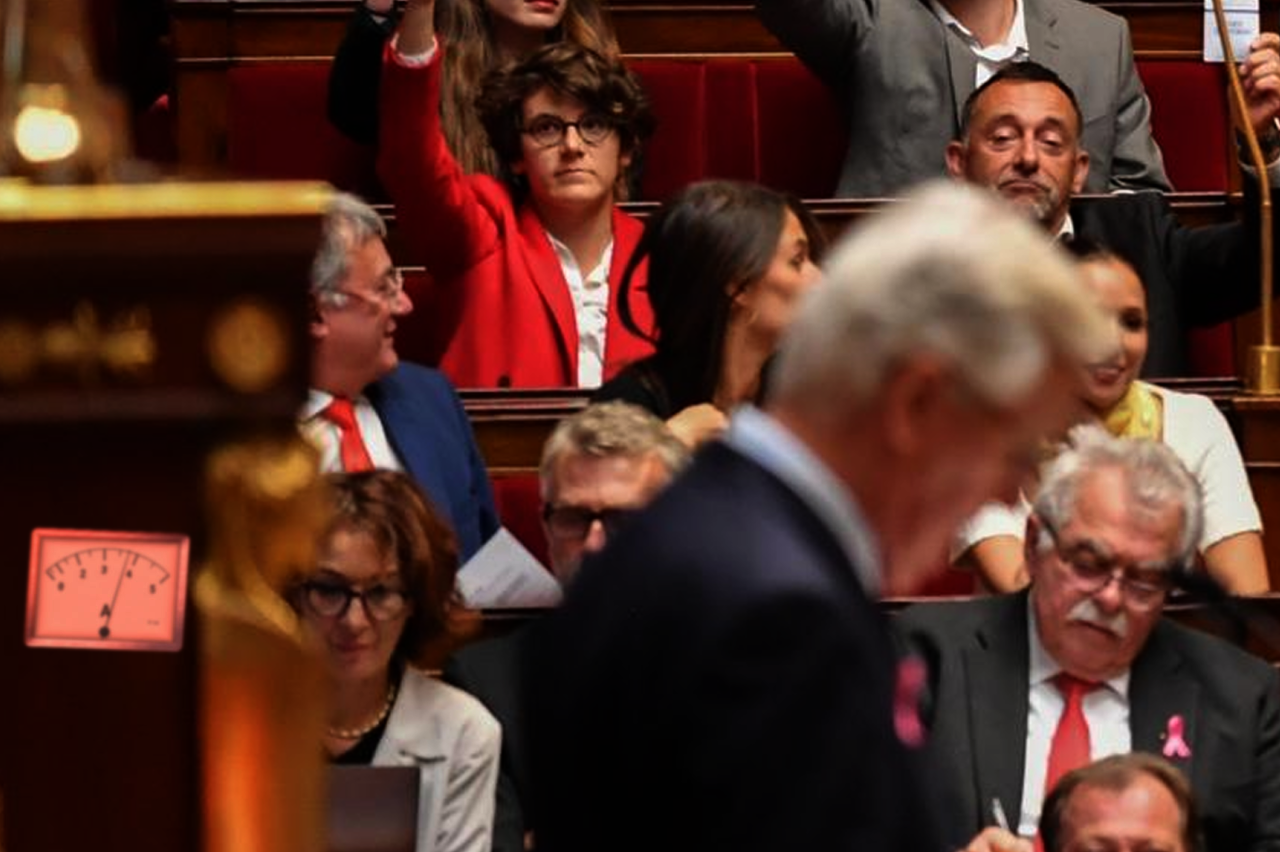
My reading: {"value": 3.75, "unit": "A"}
